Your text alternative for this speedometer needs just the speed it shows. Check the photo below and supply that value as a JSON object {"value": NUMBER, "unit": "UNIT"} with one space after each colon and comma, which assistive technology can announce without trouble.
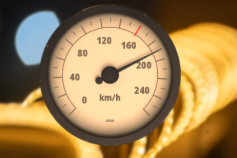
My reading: {"value": 190, "unit": "km/h"}
